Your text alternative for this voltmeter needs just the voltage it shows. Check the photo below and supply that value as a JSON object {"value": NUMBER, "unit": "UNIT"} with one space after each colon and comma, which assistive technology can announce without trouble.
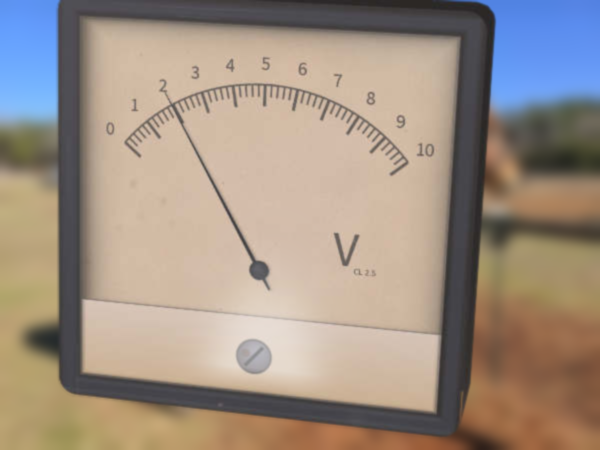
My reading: {"value": 2, "unit": "V"}
